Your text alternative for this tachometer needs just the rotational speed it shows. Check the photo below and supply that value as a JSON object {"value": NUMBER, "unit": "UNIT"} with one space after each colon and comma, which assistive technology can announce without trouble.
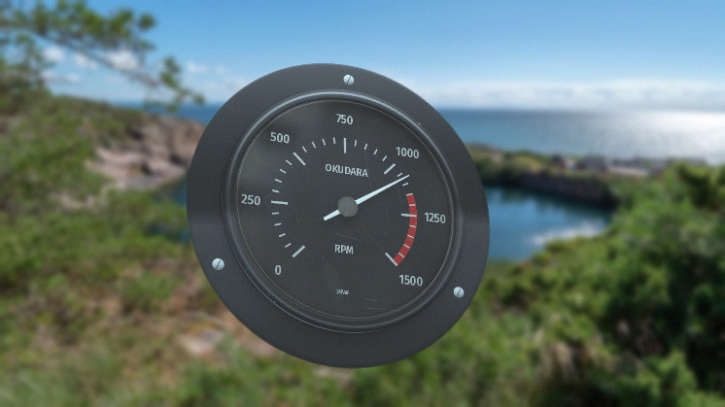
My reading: {"value": 1075, "unit": "rpm"}
